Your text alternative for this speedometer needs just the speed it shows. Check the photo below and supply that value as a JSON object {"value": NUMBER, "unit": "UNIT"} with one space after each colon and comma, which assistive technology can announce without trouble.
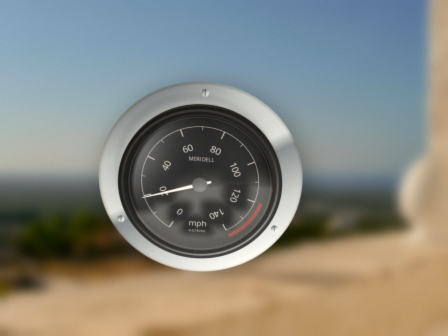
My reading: {"value": 20, "unit": "mph"}
